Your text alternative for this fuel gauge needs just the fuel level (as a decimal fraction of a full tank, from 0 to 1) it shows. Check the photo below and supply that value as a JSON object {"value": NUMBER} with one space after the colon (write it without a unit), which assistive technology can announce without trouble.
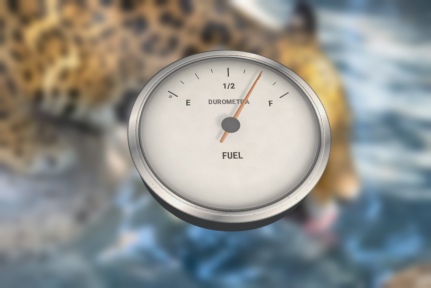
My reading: {"value": 0.75}
